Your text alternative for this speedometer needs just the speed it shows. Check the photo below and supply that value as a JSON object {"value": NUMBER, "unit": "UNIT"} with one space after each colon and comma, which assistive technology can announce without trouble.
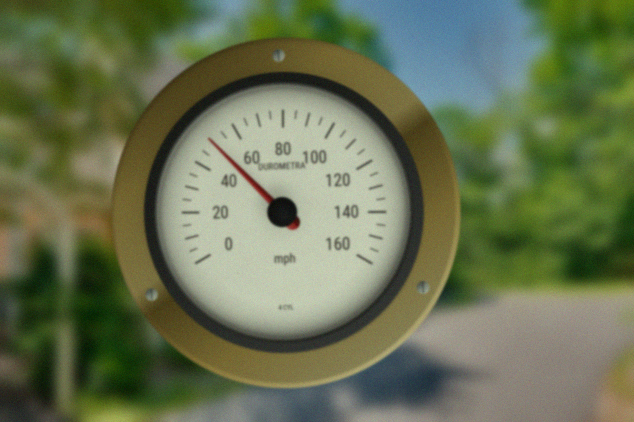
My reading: {"value": 50, "unit": "mph"}
